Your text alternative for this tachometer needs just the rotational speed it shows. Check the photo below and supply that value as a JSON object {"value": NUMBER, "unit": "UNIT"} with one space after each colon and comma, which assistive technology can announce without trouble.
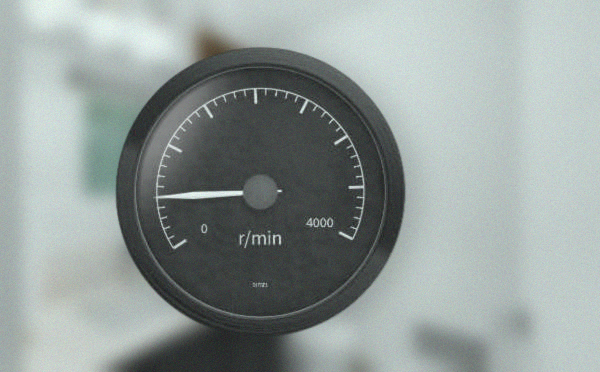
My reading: {"value": 500, "unit": "rpm"}
